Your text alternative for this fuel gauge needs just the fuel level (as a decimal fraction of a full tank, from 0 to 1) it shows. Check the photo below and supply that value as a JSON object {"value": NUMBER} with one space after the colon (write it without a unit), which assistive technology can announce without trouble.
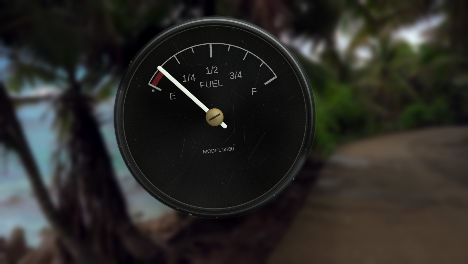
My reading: {"value": 0.125}
